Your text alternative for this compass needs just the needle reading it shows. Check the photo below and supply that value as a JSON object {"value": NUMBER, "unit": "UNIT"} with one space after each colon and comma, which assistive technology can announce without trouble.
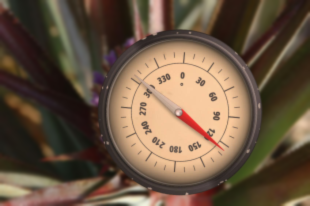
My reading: {"value": 125, "unit": "°"}
